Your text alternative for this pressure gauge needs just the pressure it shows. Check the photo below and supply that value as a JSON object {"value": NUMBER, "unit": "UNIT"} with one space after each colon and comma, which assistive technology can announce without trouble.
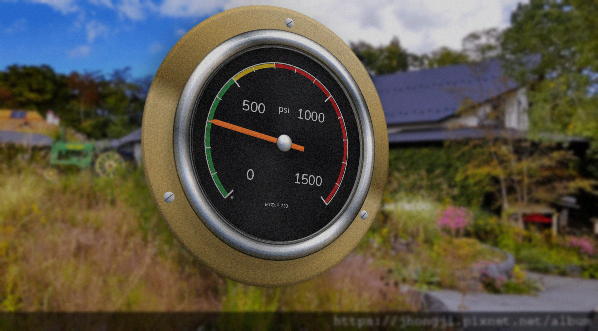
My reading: {"value": 300, "unit": "psi"}
